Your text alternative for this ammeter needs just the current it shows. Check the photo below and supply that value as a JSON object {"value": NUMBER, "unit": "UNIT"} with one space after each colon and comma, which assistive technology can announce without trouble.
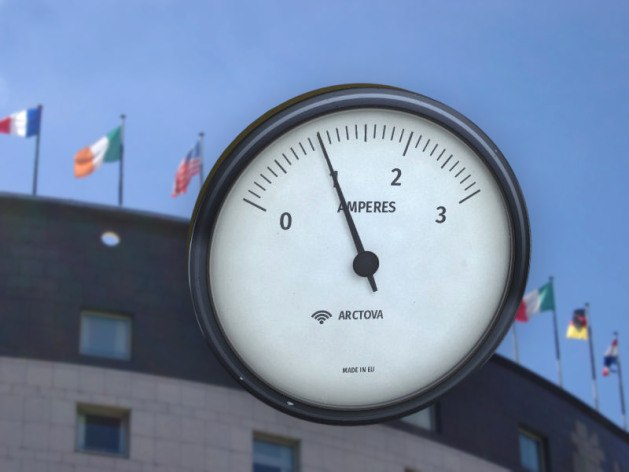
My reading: {"value": 1, "unit": "A"}
